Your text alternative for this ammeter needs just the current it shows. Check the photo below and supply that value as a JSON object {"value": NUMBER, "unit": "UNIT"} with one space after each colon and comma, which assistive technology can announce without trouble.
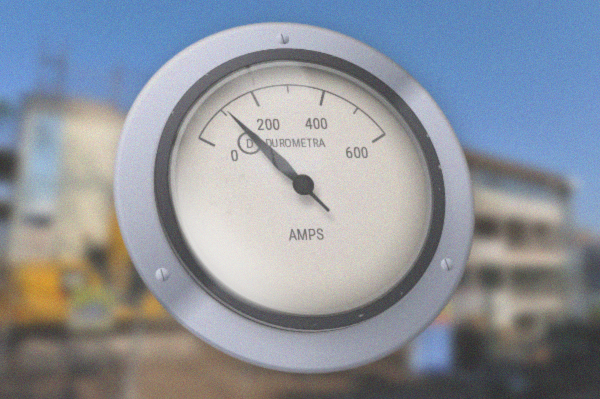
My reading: {"value": 100, "unit": "A"}
